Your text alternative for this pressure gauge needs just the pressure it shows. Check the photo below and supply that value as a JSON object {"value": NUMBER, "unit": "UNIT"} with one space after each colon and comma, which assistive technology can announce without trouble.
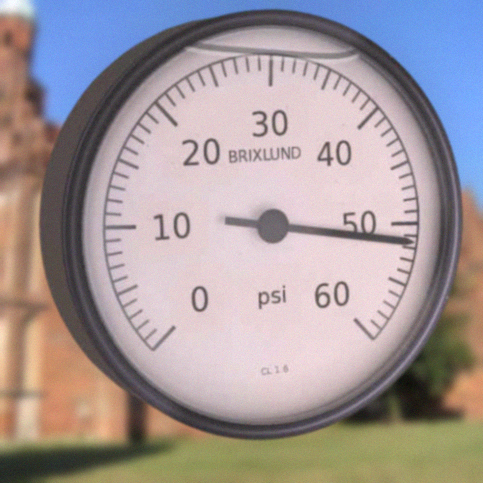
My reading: {"value": 51.5, "unit": "psi"}
